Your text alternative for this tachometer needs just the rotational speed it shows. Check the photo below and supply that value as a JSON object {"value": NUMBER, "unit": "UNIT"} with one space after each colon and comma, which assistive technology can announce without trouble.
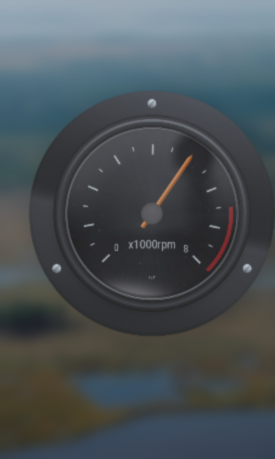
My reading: {"value": 5000, "unit": "rpm"}
